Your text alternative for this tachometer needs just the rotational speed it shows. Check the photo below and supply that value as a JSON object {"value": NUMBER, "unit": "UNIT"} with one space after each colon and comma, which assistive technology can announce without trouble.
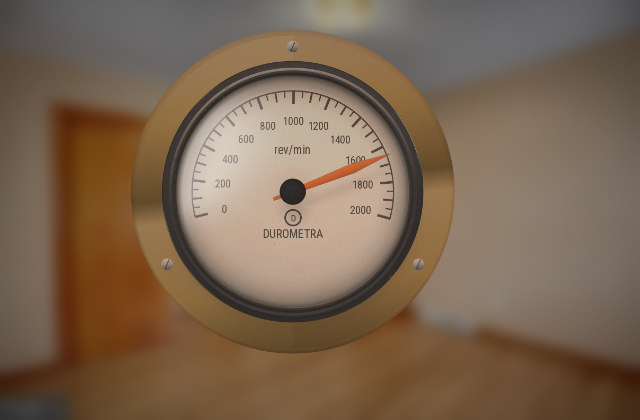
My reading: {"value": 1650, "unit": "rpm"}
